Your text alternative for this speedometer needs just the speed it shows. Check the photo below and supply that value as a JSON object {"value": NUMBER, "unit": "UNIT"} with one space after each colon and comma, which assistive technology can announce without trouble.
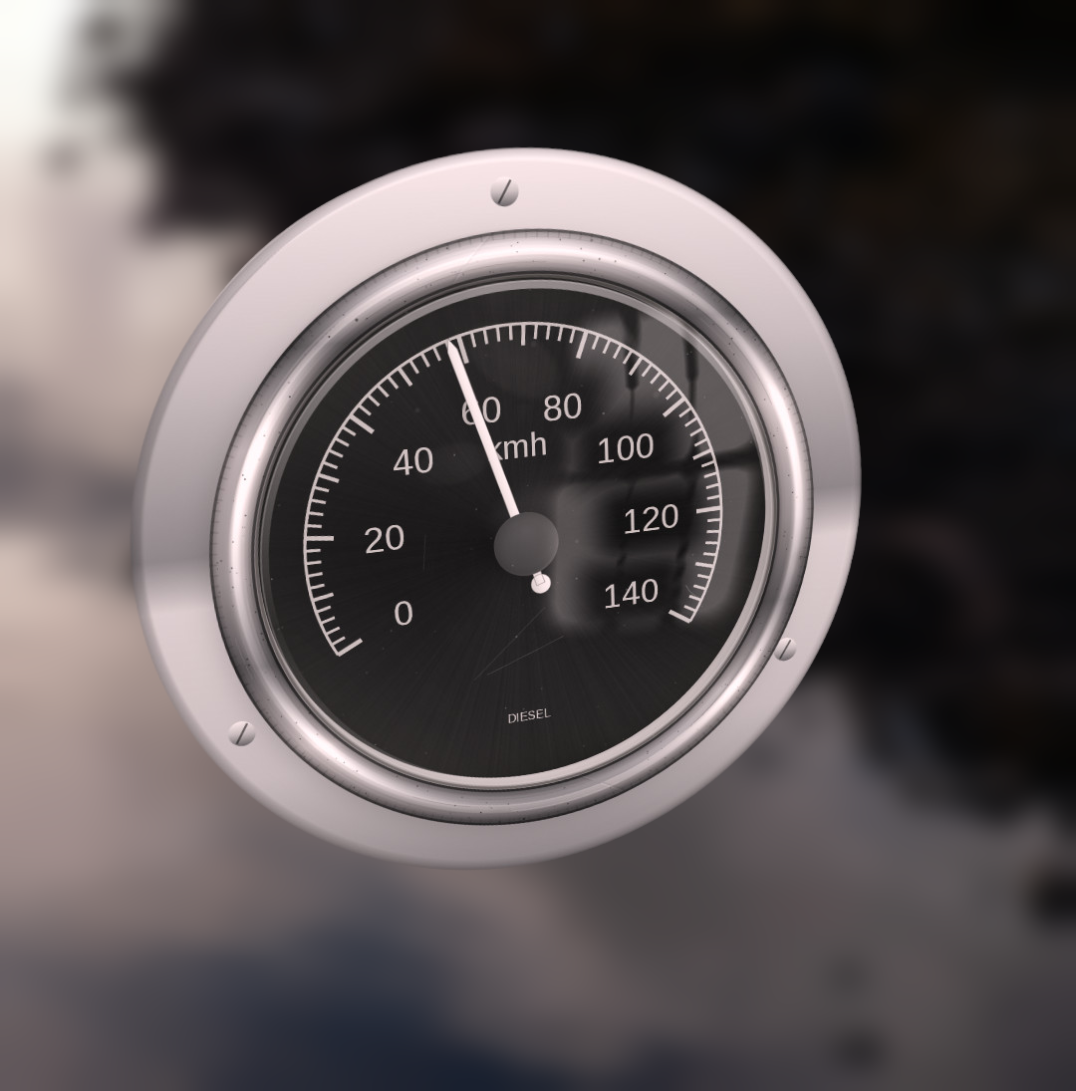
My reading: {"value": 58, "unit": "km/h"}
